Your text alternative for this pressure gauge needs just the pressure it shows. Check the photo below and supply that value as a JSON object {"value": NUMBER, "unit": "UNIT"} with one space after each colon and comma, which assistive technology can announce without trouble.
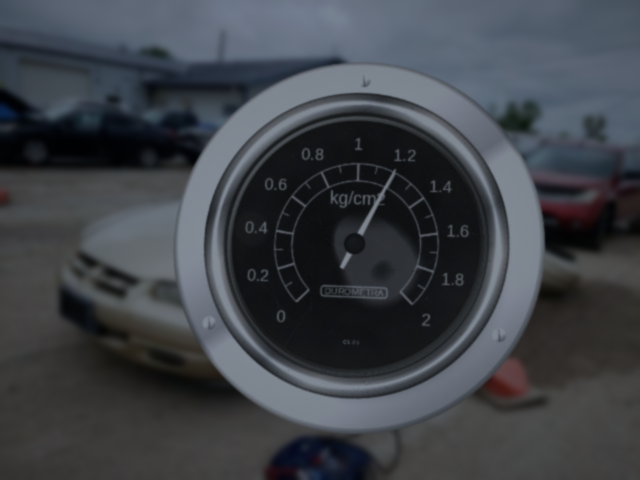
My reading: {"value": 1.2, "unit": "kg/cm²"}
